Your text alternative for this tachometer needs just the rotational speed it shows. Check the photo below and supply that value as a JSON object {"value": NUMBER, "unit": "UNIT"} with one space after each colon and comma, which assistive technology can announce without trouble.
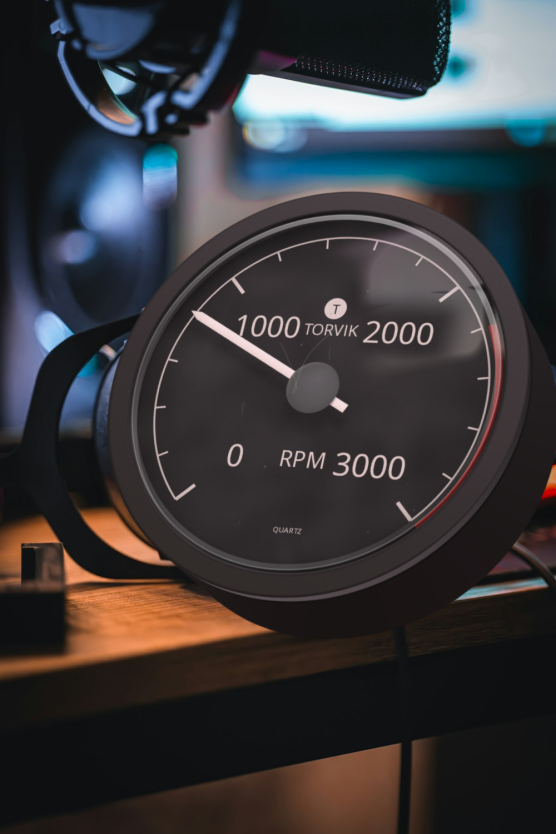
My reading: {"value": 800, "unit": "rpm"}
